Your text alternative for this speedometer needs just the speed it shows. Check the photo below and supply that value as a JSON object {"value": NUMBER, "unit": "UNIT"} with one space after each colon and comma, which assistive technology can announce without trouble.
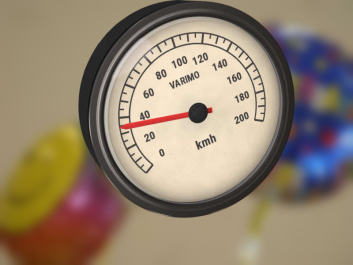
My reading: {"value": 35, "unit": "km/h"}
